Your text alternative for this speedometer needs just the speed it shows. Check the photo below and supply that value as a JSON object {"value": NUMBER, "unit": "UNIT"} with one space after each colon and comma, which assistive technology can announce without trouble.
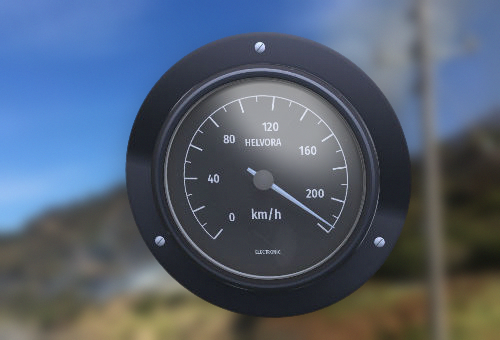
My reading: {"value": 215, "unit": "km/h"}
